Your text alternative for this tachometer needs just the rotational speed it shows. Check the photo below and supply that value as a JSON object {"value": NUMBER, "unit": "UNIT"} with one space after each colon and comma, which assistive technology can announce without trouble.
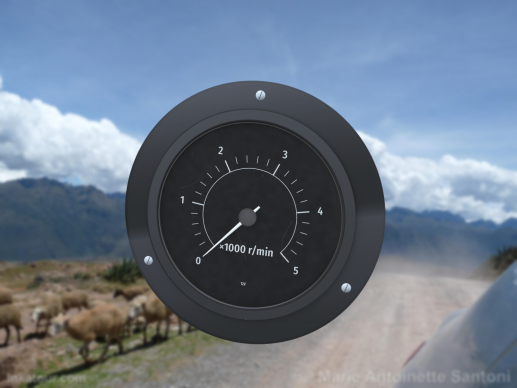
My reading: {"value": 0, "unit": "rpm"}
